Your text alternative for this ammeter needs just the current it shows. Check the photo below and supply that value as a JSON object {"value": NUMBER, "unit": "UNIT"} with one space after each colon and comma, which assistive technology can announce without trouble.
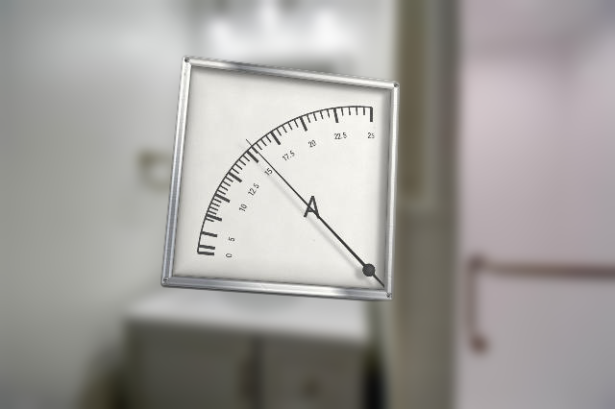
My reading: {"value": 15.5, "unit": "A"}
